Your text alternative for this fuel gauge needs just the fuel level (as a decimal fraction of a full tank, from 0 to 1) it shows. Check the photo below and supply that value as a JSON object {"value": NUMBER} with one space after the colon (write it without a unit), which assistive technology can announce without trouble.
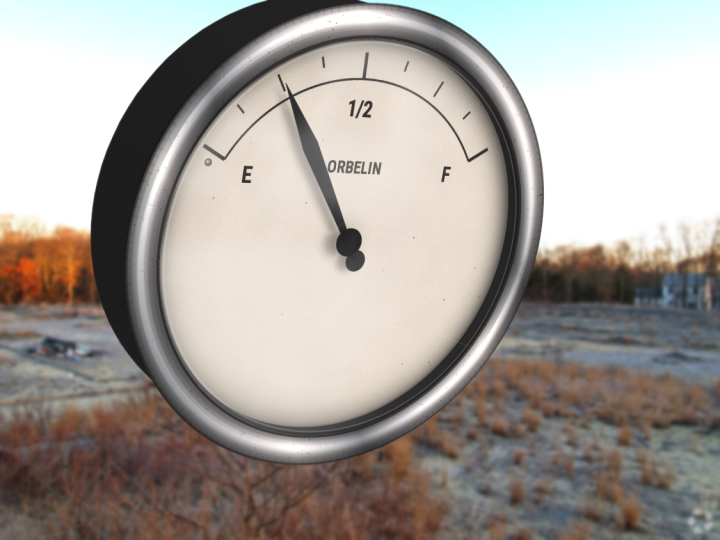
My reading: {"value": 0.25}
